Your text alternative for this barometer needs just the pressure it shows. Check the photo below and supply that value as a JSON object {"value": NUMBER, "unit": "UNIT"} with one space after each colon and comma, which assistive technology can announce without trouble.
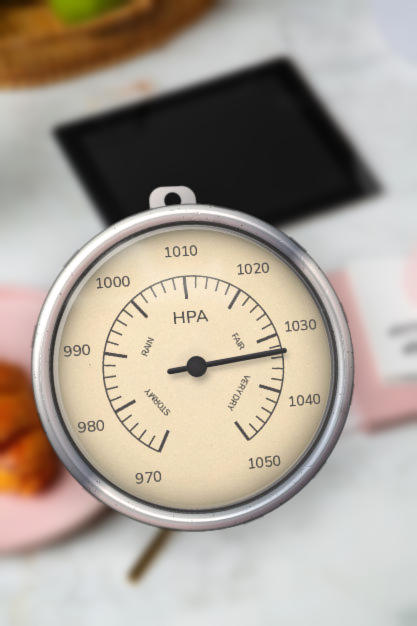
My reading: {"value": 1033, "unit": "hPa"}
